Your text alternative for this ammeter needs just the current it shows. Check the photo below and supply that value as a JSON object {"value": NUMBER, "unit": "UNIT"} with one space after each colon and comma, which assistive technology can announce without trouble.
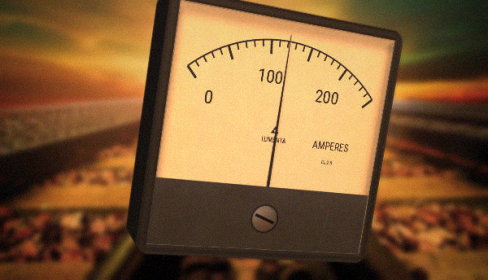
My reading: {"value": 120, "unit": "A"}
